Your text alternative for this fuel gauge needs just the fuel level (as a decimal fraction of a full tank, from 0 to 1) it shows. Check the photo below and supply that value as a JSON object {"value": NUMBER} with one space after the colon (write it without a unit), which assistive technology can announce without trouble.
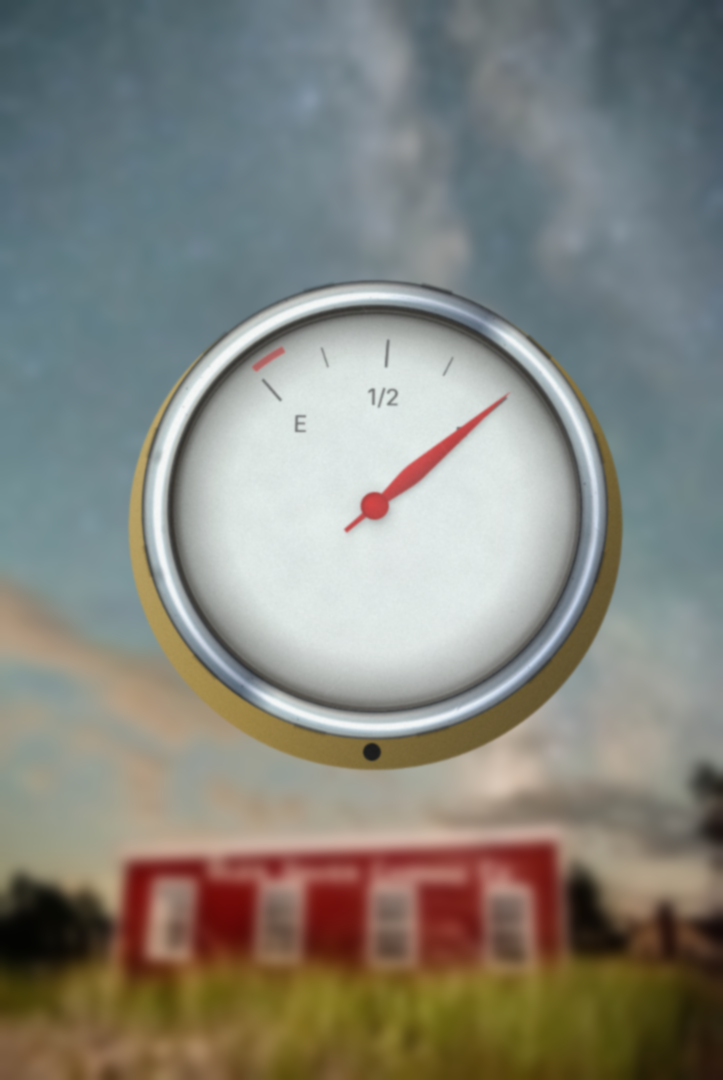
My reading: {"value": 1}
